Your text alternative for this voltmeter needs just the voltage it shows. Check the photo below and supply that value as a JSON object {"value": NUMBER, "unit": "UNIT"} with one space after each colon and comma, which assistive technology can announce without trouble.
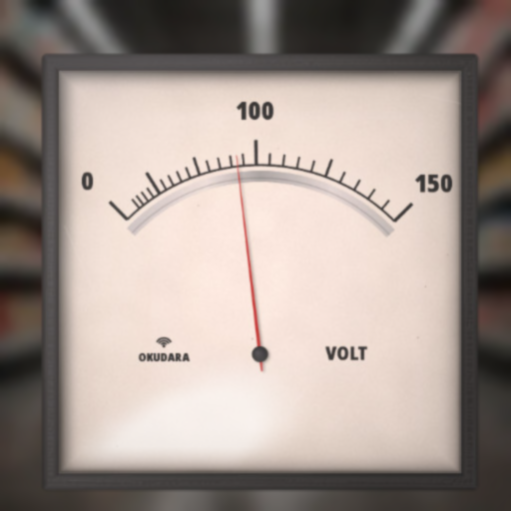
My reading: {"value": 92.5, "unit": "V"}
